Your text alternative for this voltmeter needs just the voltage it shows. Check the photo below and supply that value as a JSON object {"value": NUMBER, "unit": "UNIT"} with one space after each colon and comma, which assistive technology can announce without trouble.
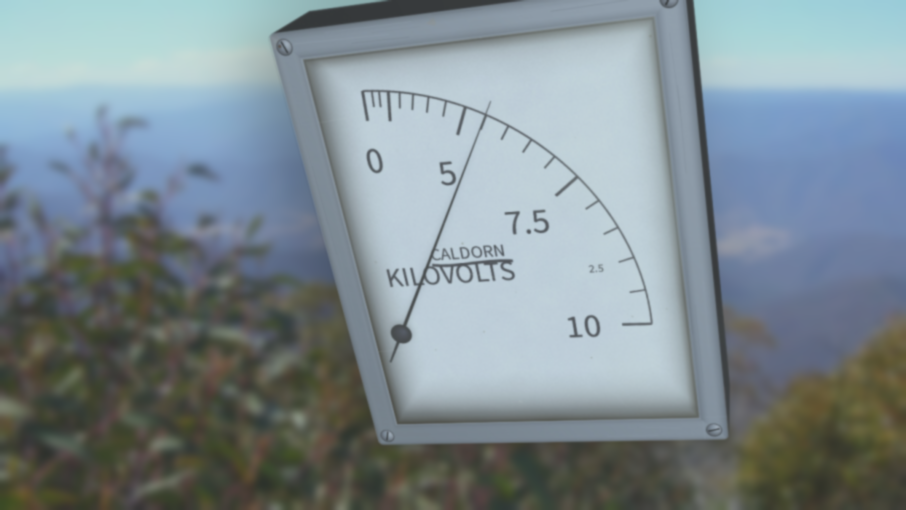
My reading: {"value": 5.5, "unit": "kV"}
